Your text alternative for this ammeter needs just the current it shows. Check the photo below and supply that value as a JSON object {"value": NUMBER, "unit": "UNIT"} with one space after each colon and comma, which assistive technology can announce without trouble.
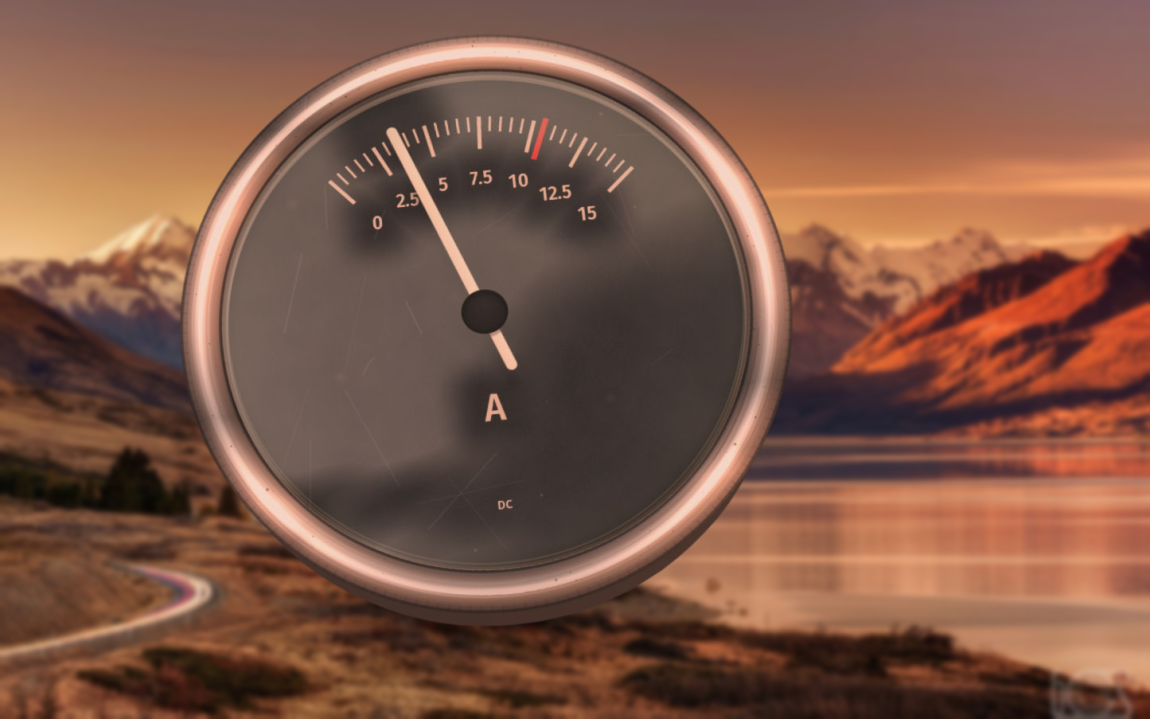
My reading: {"value": 3.5, "unit": "A"}
